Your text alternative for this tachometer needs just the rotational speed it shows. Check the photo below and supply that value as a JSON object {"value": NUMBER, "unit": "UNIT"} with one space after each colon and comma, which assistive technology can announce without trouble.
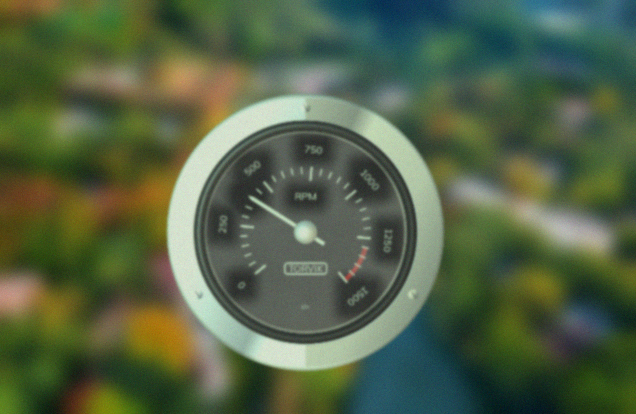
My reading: {"value": 400, "unit": "rpm"}
